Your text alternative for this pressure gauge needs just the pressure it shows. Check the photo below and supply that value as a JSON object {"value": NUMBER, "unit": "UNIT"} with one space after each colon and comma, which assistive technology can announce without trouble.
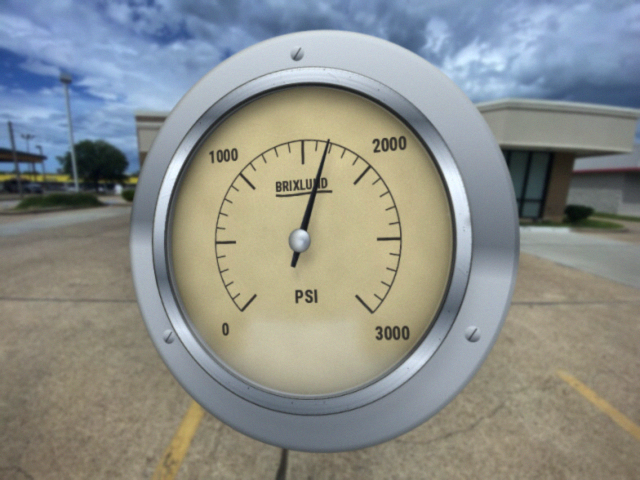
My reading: {"value": 1700, "unit": "psi"}
